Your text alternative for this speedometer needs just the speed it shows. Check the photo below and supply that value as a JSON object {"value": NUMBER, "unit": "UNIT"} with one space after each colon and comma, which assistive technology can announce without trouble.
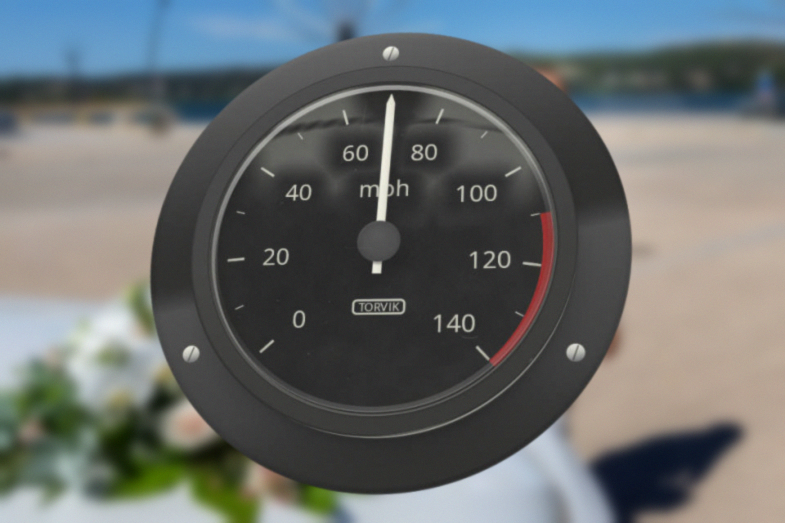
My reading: {"value": 70, "unit": "mph"}
